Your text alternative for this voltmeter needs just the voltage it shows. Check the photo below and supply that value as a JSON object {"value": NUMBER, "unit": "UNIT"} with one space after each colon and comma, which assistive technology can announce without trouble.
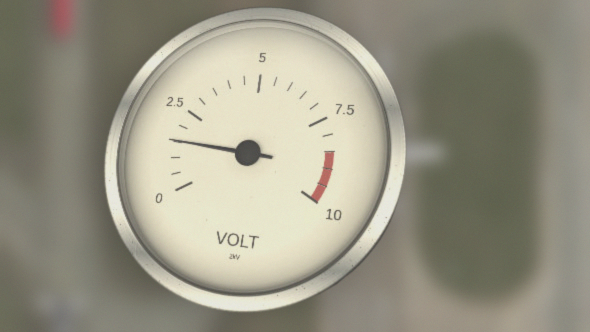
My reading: {"value": 1.5, "unit": "V"}
